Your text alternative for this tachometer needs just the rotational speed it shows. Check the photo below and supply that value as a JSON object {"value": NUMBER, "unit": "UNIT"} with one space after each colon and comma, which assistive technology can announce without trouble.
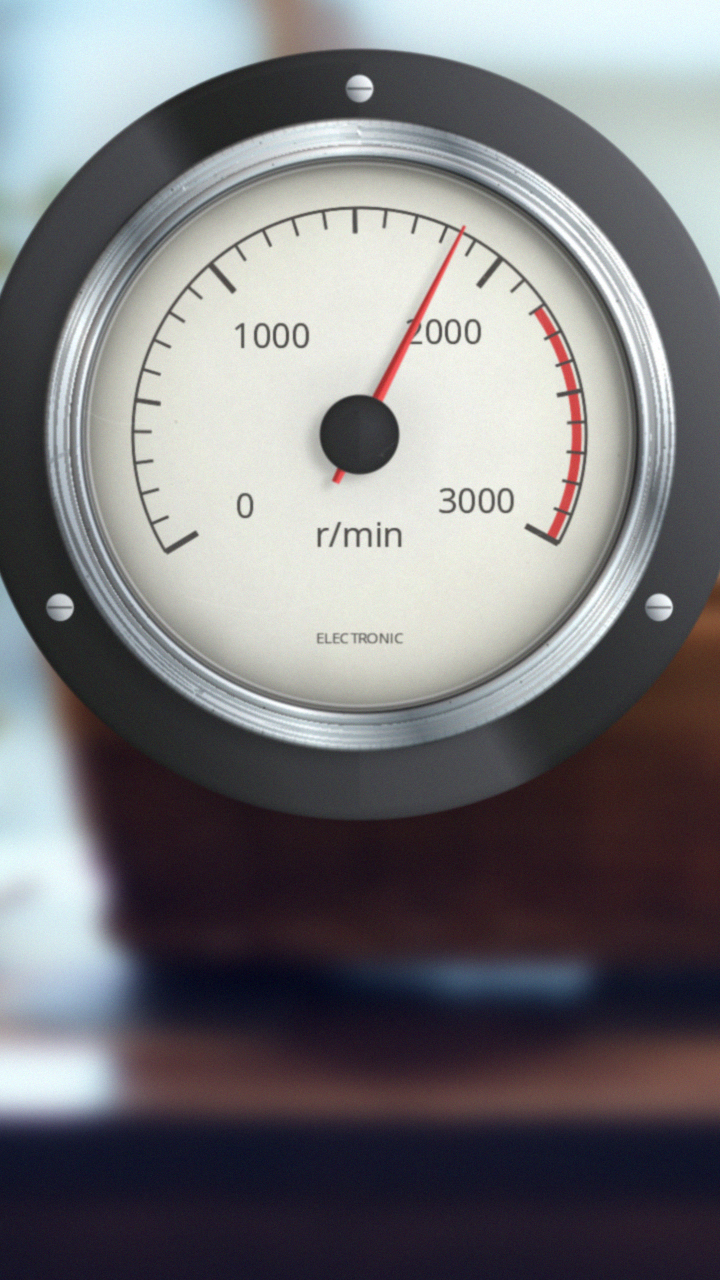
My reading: {"value": 1850, "unit": "rpm"}
